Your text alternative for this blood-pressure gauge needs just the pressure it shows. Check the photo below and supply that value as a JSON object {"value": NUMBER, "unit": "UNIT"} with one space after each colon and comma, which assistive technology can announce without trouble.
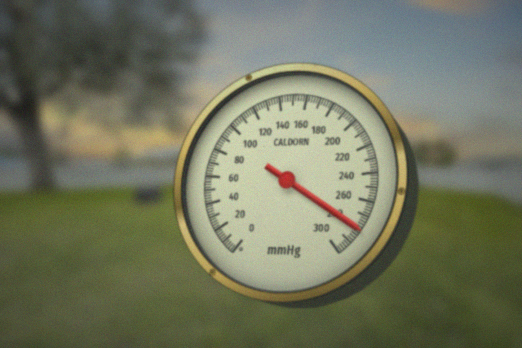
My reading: {"value": 280, "unit": "mmHg"}
